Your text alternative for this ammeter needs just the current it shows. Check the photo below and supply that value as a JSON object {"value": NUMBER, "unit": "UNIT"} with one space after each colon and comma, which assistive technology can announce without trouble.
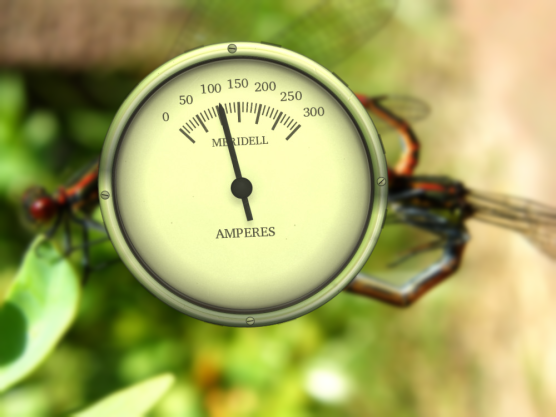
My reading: {"value": 110, "unit": "A"}
